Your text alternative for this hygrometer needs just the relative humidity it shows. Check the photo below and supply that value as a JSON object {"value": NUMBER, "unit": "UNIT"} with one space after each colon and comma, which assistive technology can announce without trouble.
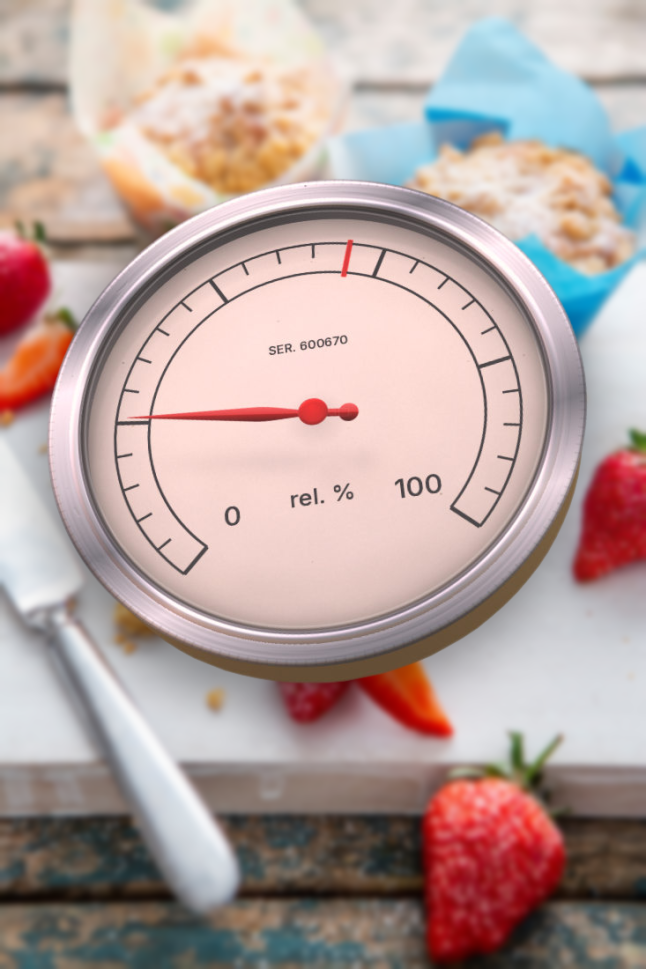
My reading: {"value": 20, "unit": "%"}
